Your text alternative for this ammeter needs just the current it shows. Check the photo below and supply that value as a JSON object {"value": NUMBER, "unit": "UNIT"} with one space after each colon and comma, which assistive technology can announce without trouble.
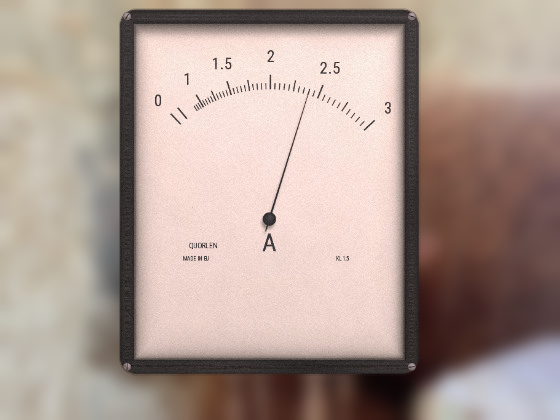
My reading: {"value": 2.4, "unit": "A"}
